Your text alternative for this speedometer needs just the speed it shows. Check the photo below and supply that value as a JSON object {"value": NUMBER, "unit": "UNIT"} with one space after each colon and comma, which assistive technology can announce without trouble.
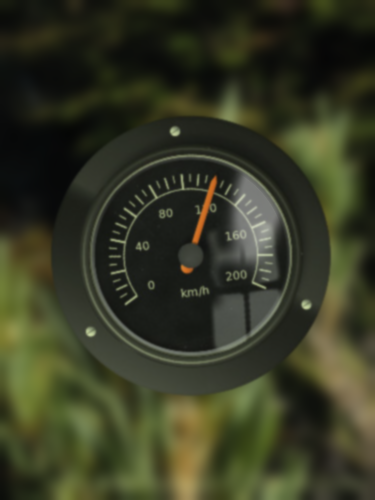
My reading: {"value": 120, "unit": "km/h"}
